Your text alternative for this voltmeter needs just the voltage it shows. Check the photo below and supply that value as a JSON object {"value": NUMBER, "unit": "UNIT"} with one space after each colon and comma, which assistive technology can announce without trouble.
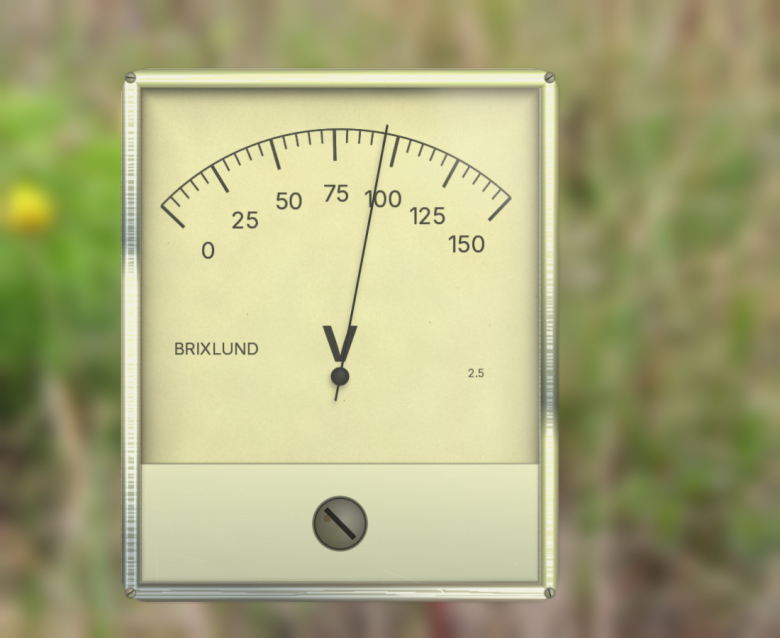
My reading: {"value": 95, "unit": "V"}
